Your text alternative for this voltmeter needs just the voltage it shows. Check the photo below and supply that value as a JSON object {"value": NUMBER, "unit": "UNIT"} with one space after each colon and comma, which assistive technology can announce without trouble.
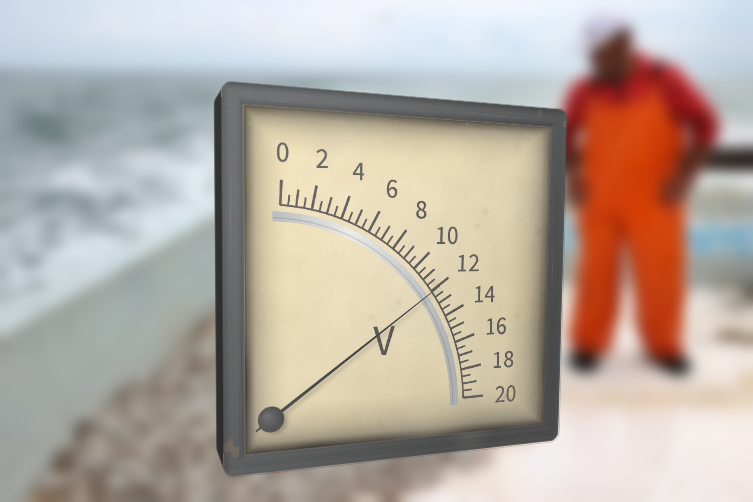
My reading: {"value": 12, "unit": "V"}
